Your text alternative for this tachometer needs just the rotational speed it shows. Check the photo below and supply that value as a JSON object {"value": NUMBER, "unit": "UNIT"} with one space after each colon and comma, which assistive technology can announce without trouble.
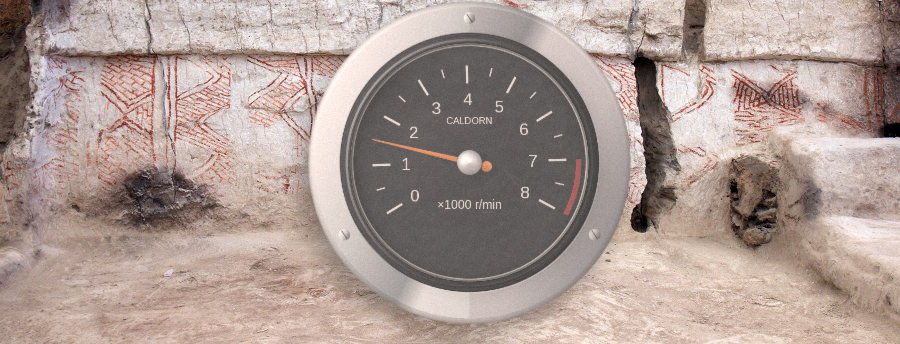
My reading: {"value": 1500, "unit": "rpm"}
